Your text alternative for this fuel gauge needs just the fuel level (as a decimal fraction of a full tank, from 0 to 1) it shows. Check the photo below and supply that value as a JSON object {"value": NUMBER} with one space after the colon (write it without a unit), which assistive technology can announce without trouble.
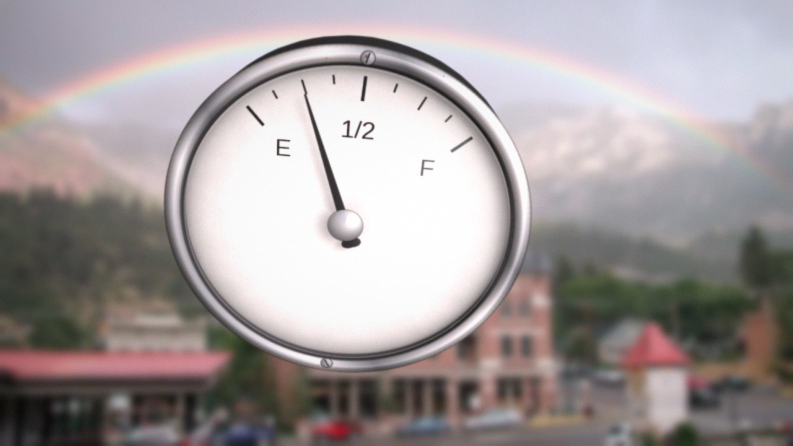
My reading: {"value": 0.25}
